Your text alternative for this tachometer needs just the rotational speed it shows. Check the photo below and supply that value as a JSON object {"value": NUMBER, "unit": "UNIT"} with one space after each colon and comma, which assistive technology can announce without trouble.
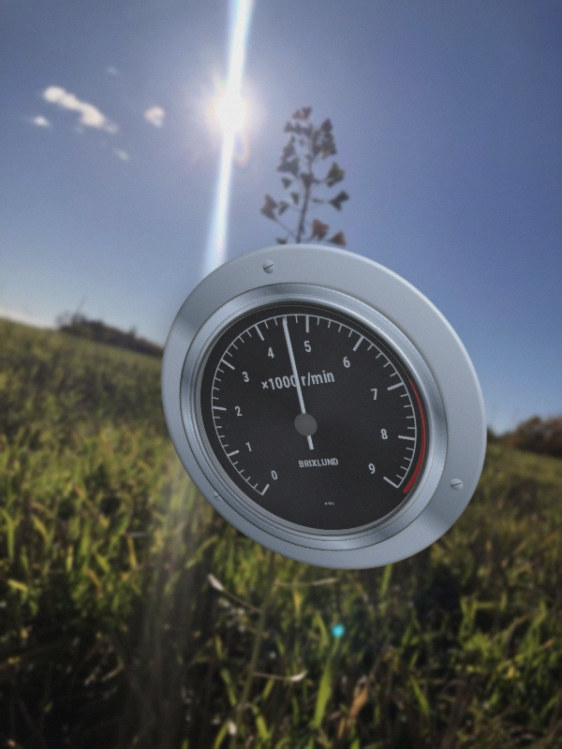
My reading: {"value": 4600, "unit": "rpm"}
